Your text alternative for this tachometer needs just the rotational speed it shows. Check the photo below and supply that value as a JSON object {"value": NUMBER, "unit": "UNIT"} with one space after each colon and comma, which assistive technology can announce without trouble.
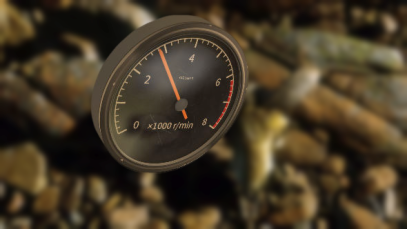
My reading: {"value": 2800, "unit": "rpm"}
